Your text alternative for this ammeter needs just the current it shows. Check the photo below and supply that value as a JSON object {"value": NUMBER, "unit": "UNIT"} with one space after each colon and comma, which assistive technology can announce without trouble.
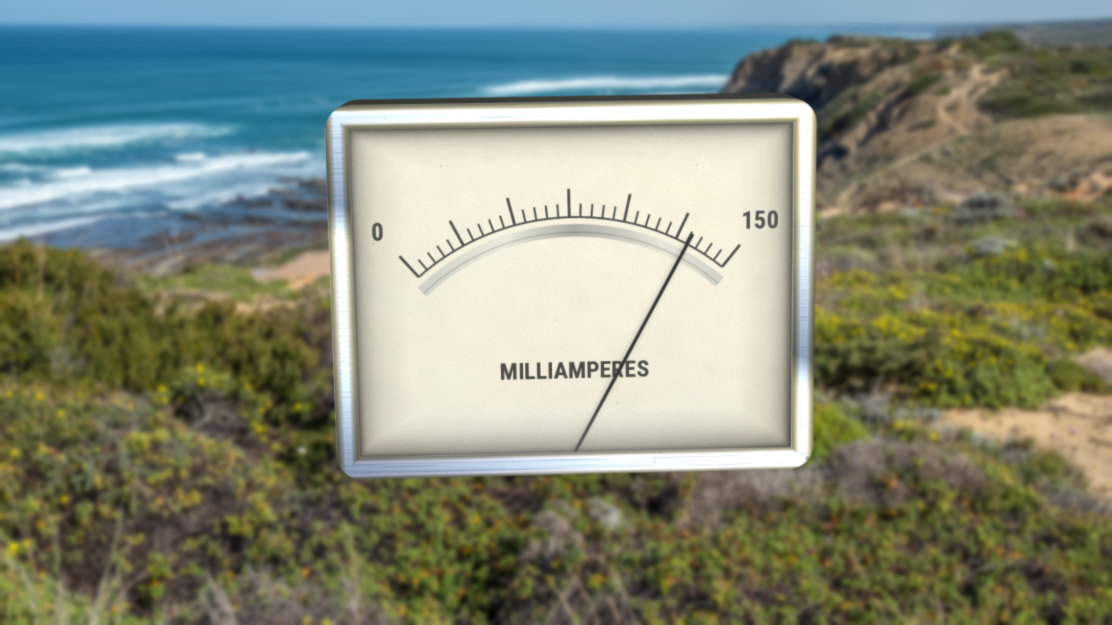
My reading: {"value": 130, "unit": "mA"}
